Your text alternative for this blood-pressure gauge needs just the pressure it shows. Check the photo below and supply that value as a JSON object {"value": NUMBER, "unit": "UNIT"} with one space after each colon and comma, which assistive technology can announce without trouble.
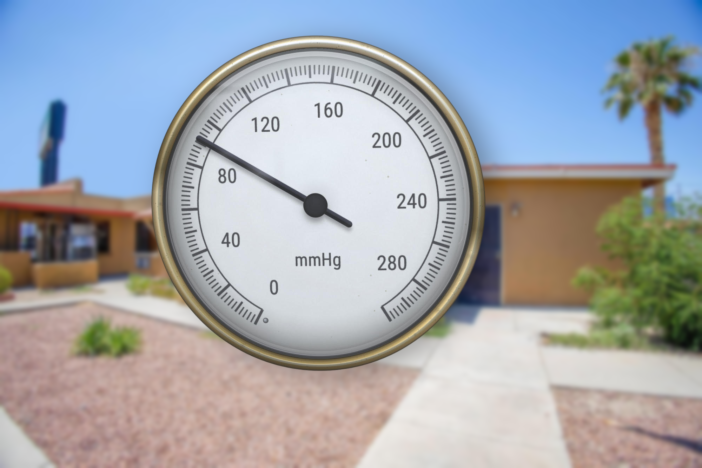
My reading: {"value": 92, "unit": "mmHg"}
